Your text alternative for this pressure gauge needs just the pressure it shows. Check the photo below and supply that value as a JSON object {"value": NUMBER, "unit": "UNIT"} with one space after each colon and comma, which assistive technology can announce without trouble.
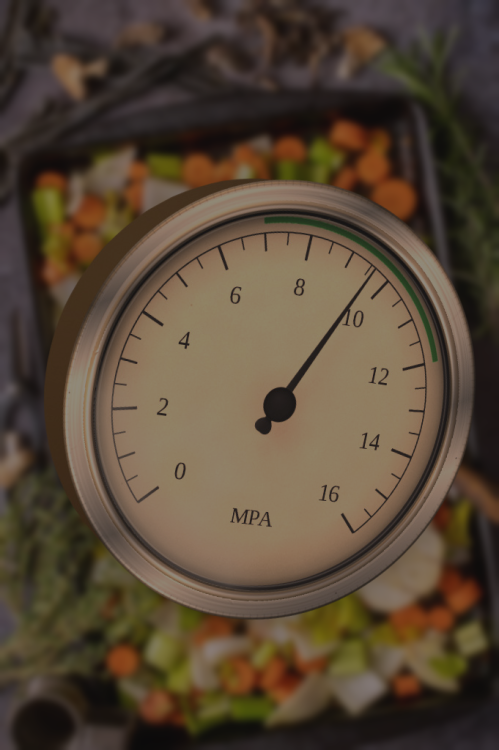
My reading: {"value": 9.5, "unit": "MPa"}
